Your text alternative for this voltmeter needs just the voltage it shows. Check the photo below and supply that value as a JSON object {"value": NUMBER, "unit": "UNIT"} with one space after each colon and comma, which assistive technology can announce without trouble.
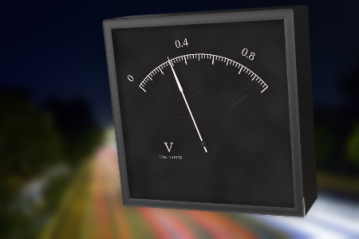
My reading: {"value": 0.3, "unit": "V"}
